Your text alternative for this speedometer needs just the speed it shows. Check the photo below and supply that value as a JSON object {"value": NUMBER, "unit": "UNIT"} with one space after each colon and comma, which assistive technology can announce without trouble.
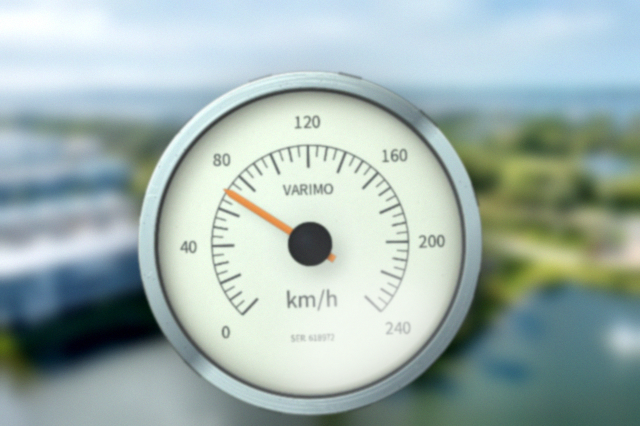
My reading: {"value": 70, "unit": "km/h"}
